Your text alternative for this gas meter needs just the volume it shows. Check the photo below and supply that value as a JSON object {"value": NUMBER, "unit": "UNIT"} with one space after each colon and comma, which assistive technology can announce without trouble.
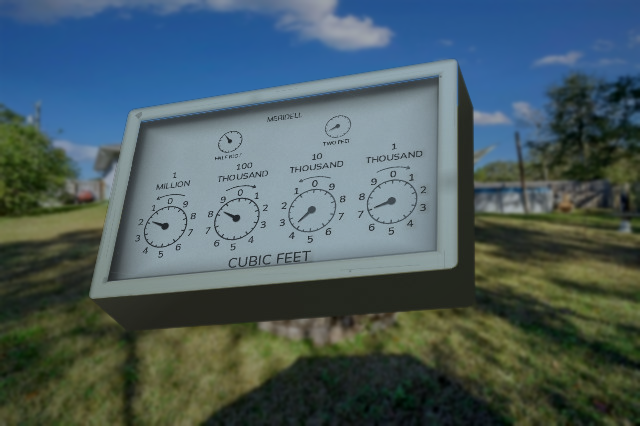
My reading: {"value": 183700, "unit": "ft³"}
